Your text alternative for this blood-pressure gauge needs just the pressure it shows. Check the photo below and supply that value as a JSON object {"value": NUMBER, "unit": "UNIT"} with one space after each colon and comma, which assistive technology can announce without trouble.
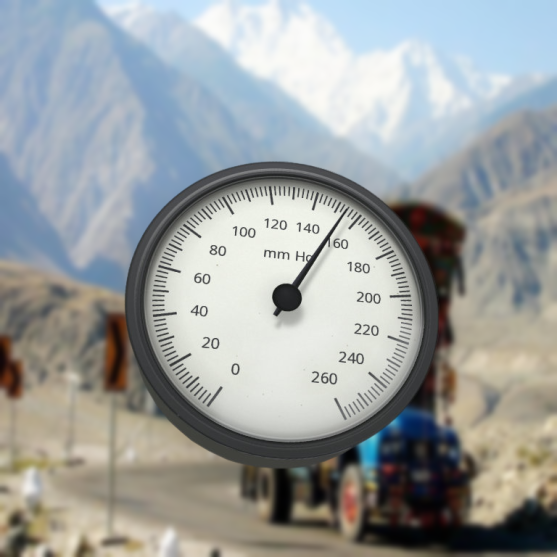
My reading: {"value": 154, "unit": "mmHg"}
